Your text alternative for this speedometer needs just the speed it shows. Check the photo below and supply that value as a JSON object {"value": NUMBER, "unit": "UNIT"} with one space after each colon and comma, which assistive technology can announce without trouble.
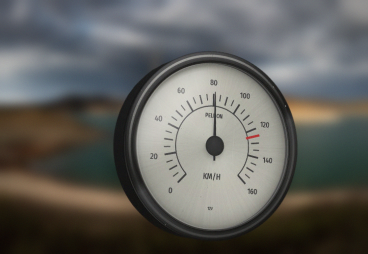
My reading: {"value": 80, "unit": "km/h"}
